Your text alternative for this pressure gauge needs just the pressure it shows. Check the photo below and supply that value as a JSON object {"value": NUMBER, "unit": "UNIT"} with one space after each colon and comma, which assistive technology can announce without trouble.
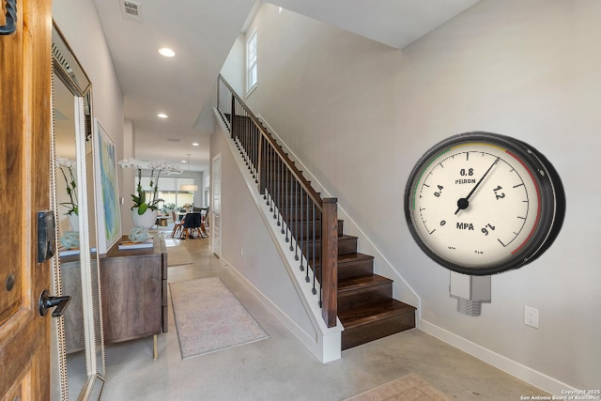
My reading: {"value": 1, "unit": "MPa"}
